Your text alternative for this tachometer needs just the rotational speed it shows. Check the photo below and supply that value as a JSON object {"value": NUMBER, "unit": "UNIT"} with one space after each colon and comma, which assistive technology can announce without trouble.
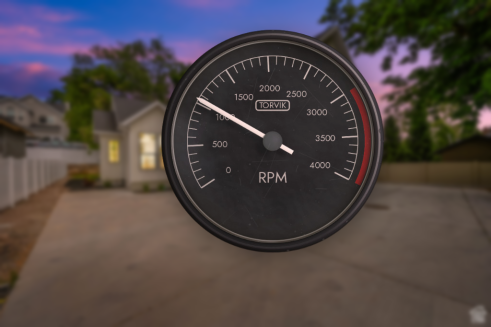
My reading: {"value": 1050, "unit": "rpm"}
